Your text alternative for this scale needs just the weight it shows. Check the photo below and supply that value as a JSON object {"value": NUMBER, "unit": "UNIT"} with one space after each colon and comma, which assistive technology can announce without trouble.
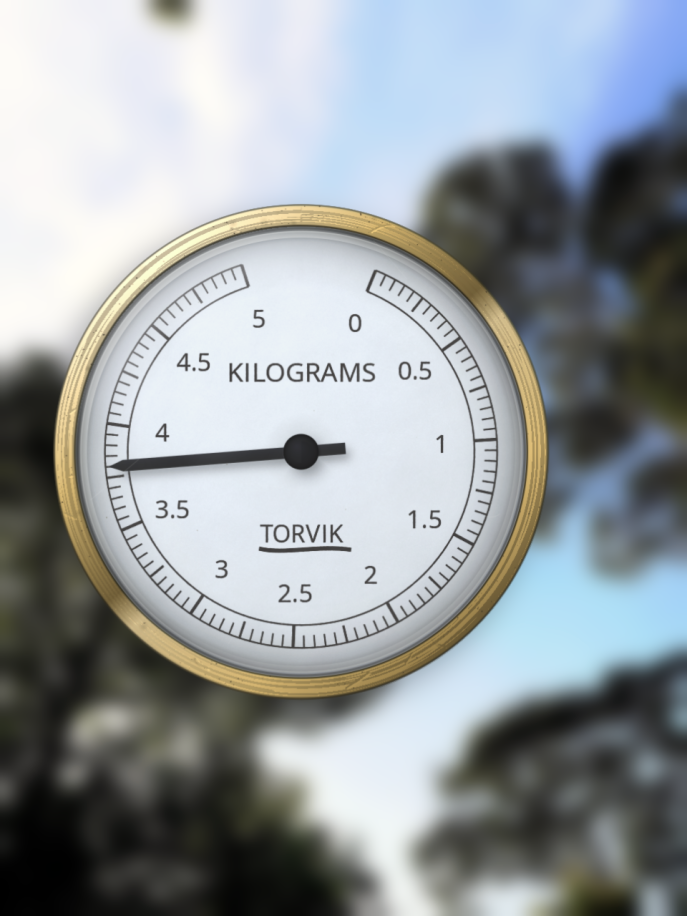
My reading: {"value": 3.8, "unit": "kg"}
